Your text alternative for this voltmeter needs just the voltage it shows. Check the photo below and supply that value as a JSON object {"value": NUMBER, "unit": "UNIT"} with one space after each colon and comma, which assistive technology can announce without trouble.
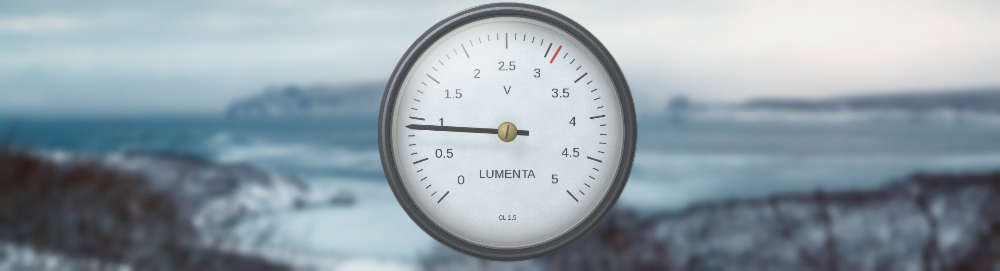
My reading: {"value": 0.9, "unit": "V"}
